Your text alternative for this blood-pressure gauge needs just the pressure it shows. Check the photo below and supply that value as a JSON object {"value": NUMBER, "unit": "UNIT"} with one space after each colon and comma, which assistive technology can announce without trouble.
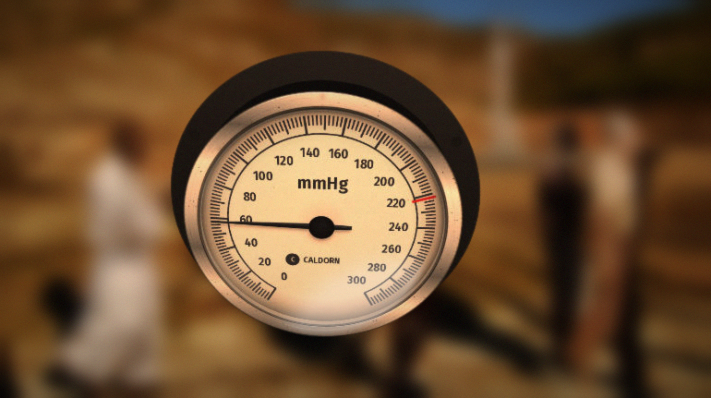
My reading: {"value": 60, "unit": "mmHg"}
